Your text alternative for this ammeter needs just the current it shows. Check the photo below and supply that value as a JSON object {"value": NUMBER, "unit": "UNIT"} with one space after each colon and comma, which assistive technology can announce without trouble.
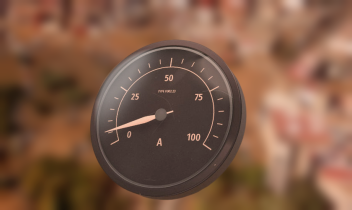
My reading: {"value": 5, "unit": "A"}
